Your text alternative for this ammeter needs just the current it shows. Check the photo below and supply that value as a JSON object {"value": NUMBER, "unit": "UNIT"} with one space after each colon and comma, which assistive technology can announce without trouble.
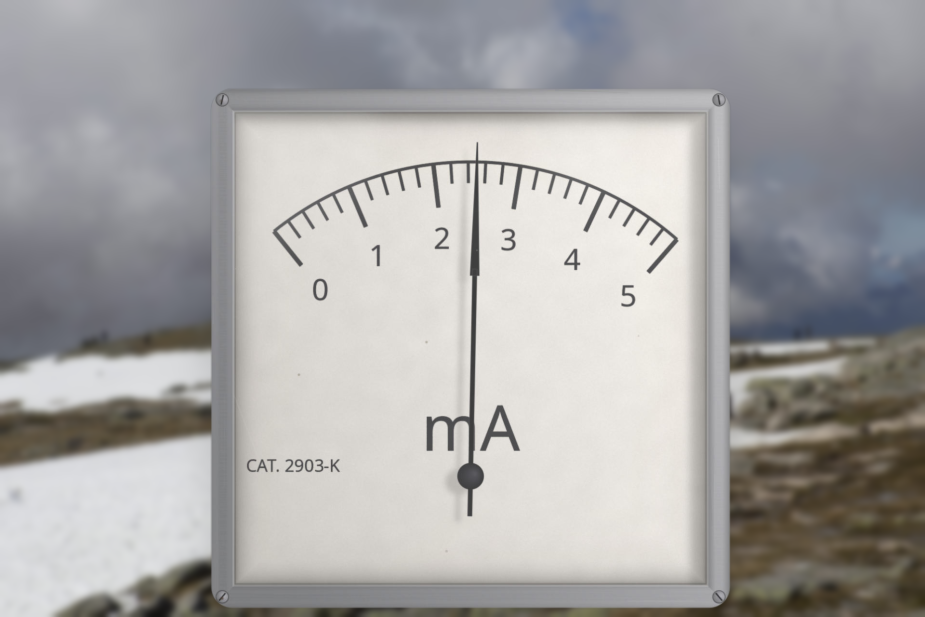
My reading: {"value": 2.5, "unit": "mA"}
